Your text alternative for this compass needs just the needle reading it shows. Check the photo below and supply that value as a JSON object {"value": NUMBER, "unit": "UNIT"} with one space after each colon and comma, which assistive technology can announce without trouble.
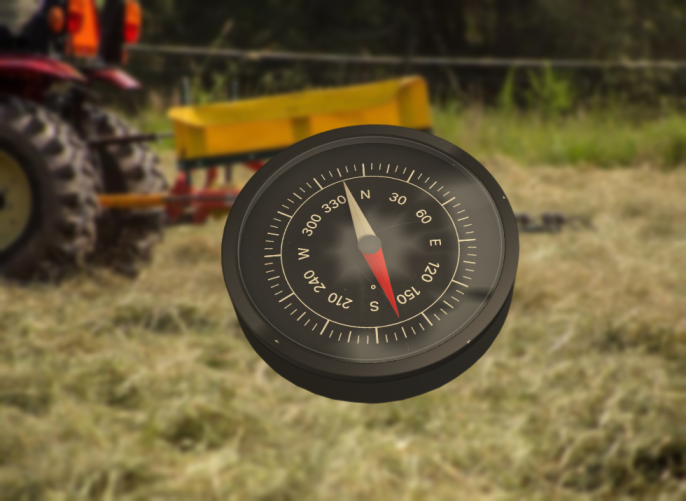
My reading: {"value": 165, "unit": "°"}
